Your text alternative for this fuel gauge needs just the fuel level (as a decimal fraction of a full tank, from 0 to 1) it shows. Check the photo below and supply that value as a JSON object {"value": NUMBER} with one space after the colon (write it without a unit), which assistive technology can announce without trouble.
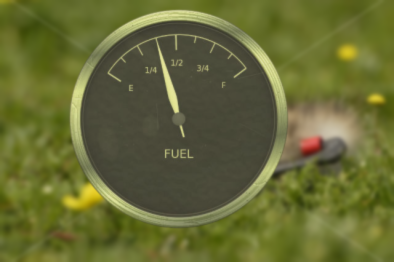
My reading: {"value": 0.375}
